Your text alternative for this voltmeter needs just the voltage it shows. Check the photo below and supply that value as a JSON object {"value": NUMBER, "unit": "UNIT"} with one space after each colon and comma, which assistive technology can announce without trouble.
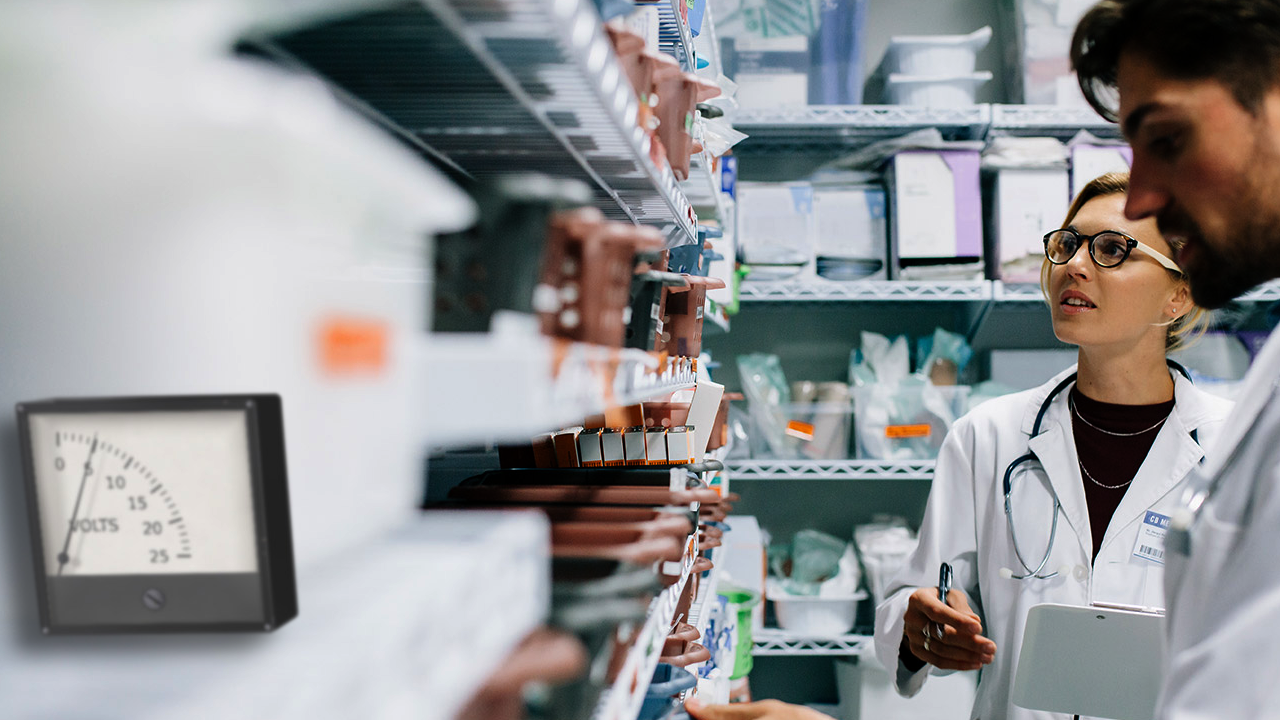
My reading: {"value": 5, "unit": "V"}
